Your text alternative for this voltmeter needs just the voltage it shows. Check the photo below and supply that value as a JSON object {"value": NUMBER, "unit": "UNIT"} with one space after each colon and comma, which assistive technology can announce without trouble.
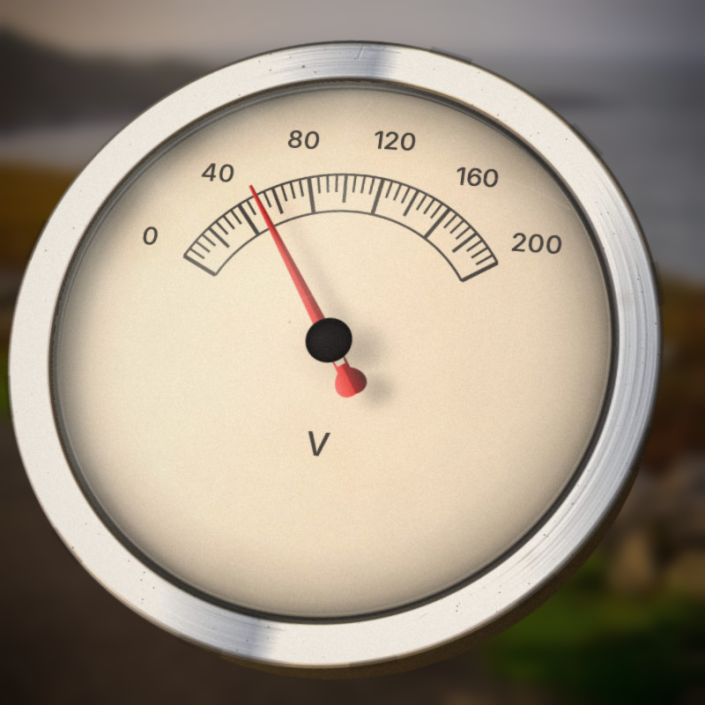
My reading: {"value": 50, "unit": "V"}
